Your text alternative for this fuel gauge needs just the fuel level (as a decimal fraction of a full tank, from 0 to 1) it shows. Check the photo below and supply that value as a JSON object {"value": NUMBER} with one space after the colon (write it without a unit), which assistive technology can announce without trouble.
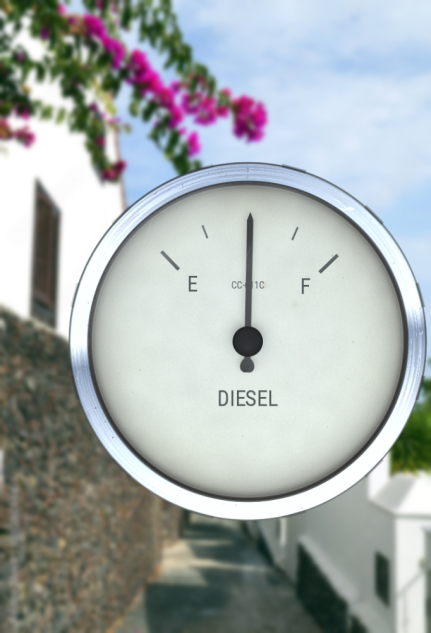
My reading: {"value": 0.5}
